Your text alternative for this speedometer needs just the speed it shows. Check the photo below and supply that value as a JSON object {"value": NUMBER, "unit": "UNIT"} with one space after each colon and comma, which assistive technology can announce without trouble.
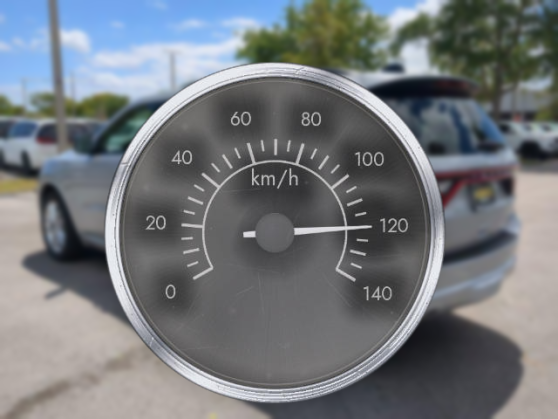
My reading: {"value": 120, "unit": "km/h"}
